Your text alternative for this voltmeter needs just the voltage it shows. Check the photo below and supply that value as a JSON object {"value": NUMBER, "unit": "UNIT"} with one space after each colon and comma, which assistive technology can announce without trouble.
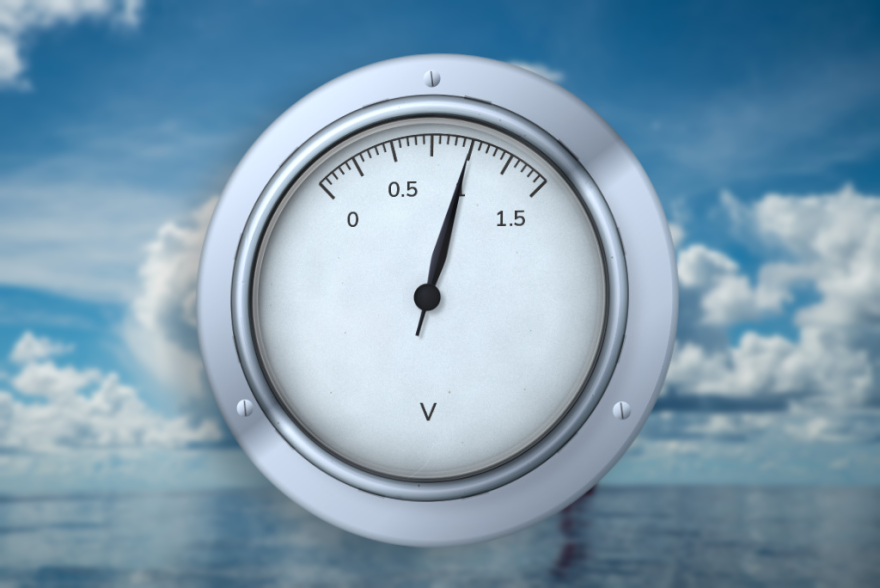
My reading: {"value": 1, "unit": "V"}
